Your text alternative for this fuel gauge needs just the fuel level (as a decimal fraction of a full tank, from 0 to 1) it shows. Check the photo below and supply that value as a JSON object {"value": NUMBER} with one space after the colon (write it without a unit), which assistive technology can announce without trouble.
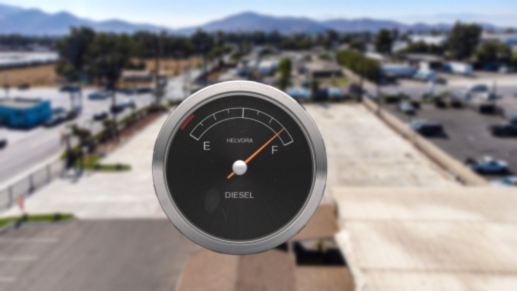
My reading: {"value": 0.875}
